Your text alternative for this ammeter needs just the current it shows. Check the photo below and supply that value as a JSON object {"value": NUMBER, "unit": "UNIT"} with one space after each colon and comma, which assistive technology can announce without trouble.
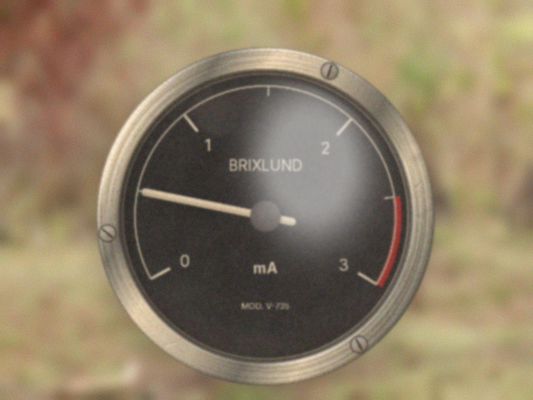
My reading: {"value": 0.5, "unit": "mA"}
